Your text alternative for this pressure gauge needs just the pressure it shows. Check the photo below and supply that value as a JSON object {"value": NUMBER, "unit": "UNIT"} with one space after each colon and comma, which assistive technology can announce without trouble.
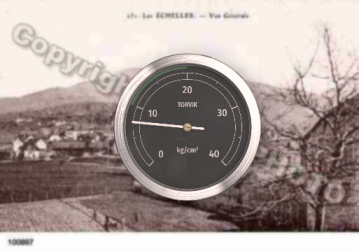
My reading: {"value": 7.5, "unit": "kg/cm²"}
